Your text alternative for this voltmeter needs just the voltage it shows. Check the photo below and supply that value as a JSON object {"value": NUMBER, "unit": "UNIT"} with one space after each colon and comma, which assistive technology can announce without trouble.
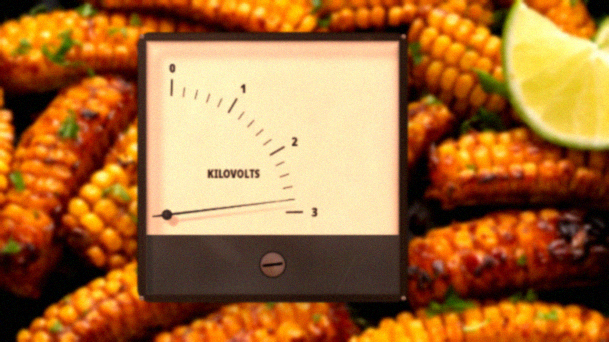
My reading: {"value": 2.8, "unit": "kV"}
